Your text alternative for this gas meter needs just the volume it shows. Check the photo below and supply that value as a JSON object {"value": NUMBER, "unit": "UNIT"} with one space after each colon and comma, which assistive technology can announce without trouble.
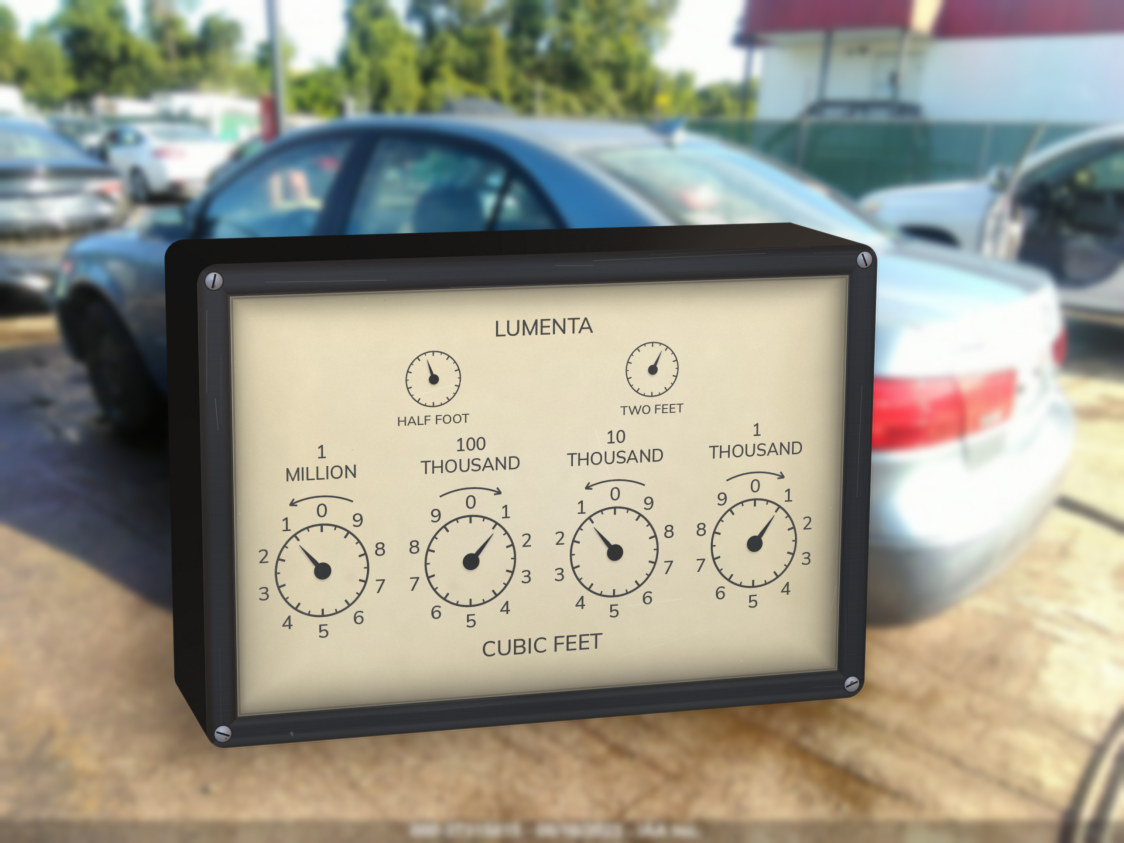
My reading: {"value": 111100, "unit": "ft³"}
